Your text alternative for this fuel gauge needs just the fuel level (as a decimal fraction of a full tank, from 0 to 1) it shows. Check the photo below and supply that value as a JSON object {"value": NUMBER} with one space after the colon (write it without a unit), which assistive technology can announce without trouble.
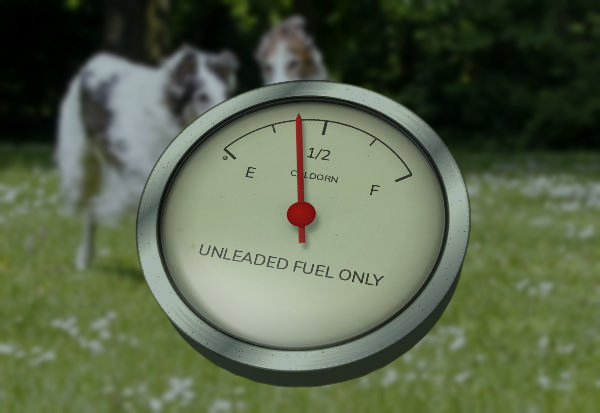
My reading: {"value": 0.375}
